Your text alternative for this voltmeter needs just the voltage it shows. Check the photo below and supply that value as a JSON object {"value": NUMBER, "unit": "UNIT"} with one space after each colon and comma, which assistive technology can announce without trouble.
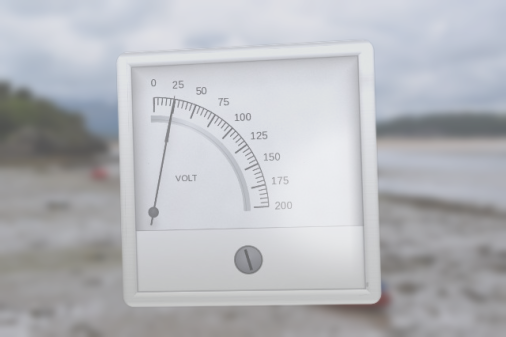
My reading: {"value": 25, "unit": "V"}
